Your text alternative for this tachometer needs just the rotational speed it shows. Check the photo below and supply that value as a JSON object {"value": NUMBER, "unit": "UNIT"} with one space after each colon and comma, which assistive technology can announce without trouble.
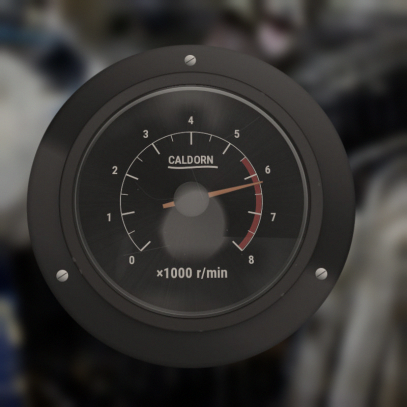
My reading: {"value": 6250, "unit": "rpm"}
